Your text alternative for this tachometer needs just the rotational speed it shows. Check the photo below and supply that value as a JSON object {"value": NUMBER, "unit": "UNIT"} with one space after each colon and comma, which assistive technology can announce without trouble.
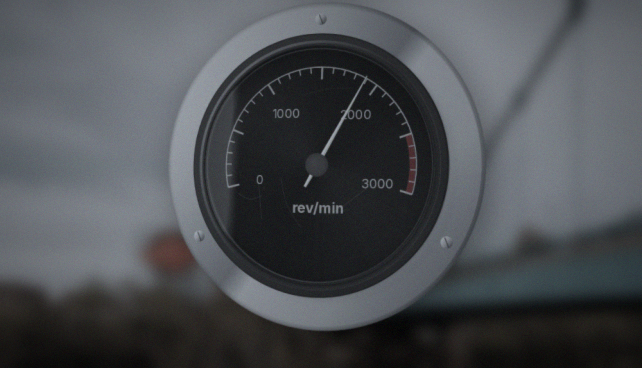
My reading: {"value": 1900, "unit": "rpm"}
